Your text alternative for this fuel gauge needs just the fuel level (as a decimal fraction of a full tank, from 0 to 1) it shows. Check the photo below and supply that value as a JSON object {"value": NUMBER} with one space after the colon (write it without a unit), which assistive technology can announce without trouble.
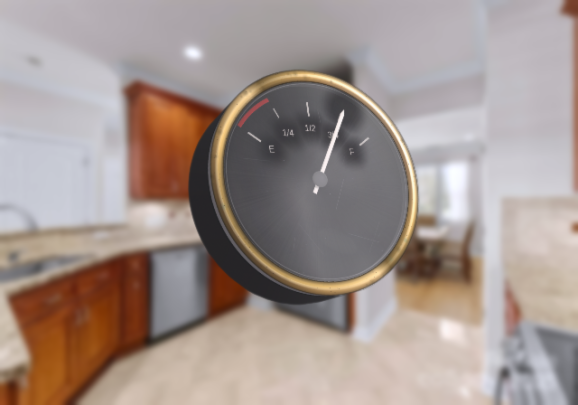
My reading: {"value": 0.75}
